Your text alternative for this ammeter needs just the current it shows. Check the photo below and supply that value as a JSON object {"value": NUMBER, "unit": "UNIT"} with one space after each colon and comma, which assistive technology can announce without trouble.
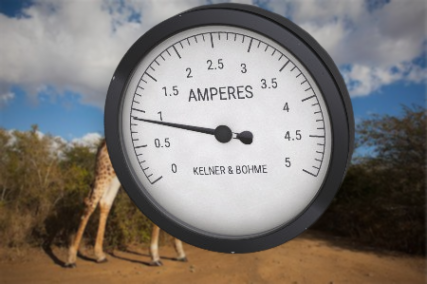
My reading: {"value": 0.9, "unit": "A"}
